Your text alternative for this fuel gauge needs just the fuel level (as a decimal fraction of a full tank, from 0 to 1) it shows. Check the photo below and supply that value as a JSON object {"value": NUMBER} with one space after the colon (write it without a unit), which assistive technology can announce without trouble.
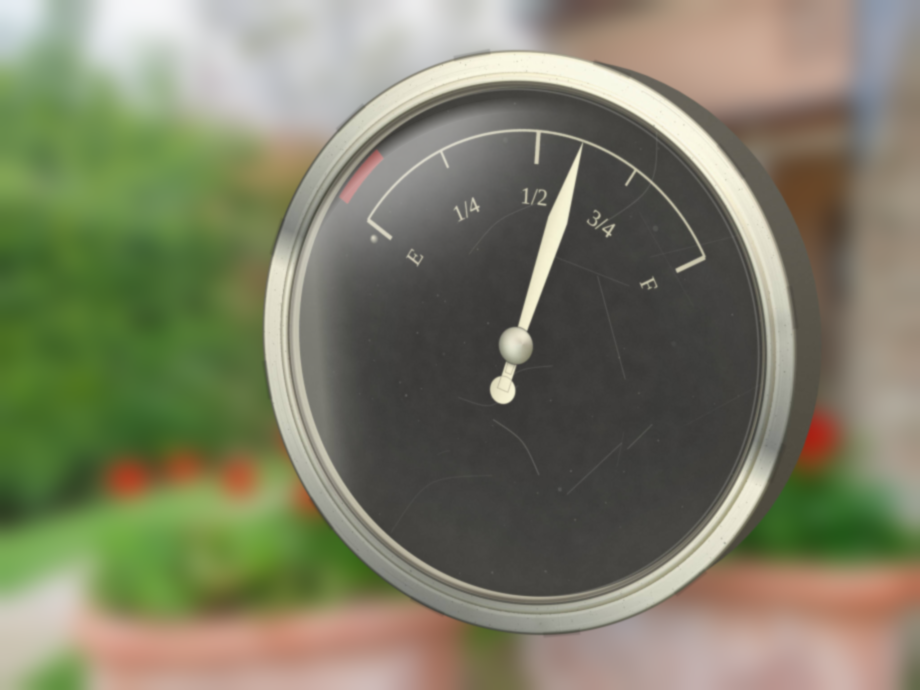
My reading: {"value": 0.625}
